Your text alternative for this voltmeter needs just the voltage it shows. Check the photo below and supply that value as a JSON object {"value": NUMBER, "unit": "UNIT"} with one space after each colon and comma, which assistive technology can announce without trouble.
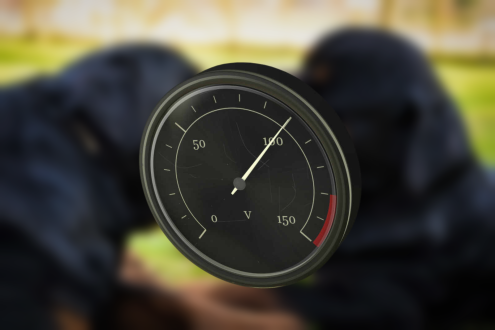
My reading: {"value": 100, "unit": "V"}
